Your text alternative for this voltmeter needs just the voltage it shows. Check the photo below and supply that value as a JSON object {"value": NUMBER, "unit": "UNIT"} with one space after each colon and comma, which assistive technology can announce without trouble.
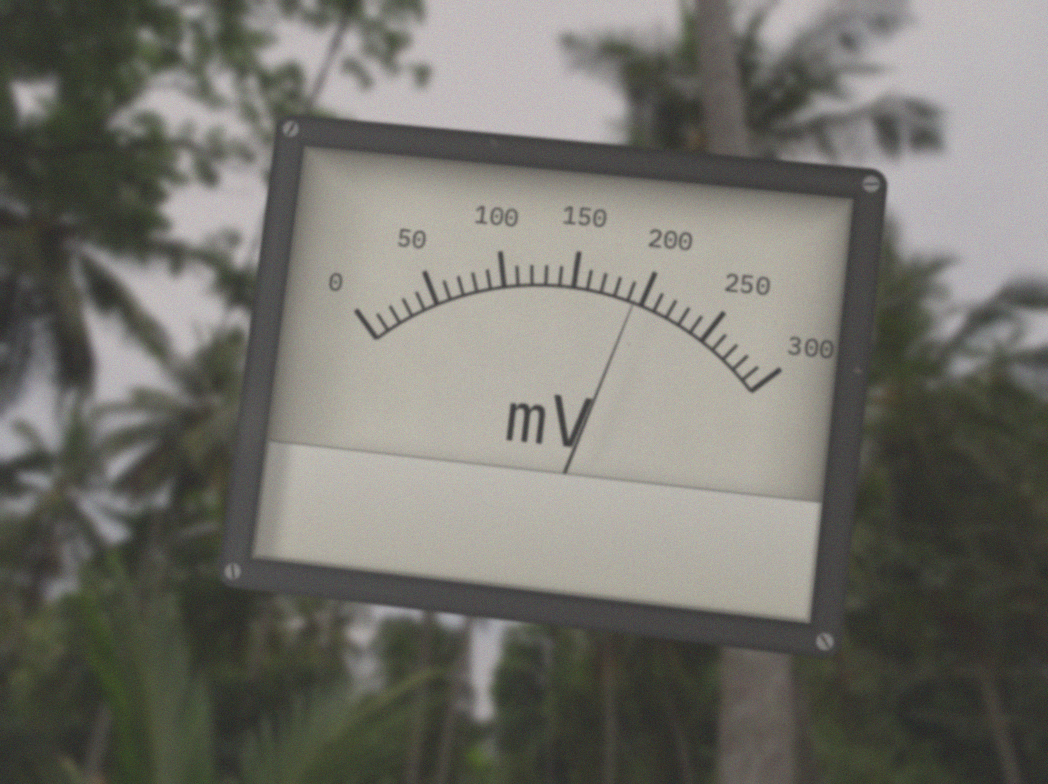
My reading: {"value": 195, "unit": "mV"}
